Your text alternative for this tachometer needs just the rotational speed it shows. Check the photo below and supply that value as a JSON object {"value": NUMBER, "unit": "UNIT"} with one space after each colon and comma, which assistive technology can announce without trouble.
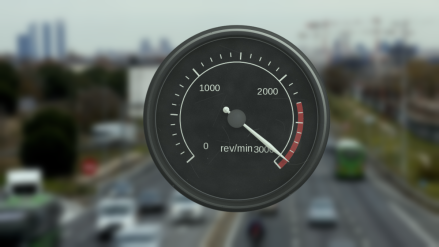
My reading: {"value": 2900, "unit": "rpm"}
